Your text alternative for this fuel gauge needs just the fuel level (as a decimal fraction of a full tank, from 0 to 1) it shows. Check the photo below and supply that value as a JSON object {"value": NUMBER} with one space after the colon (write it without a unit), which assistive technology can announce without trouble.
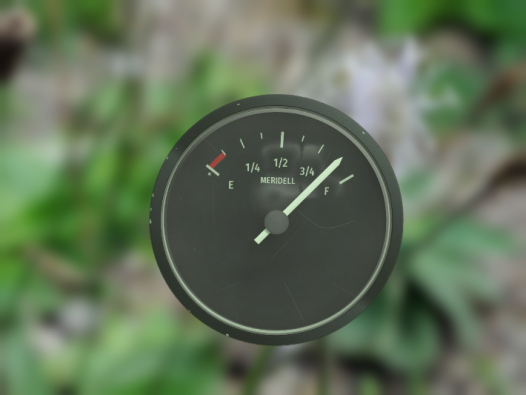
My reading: {"value": 0.875}
